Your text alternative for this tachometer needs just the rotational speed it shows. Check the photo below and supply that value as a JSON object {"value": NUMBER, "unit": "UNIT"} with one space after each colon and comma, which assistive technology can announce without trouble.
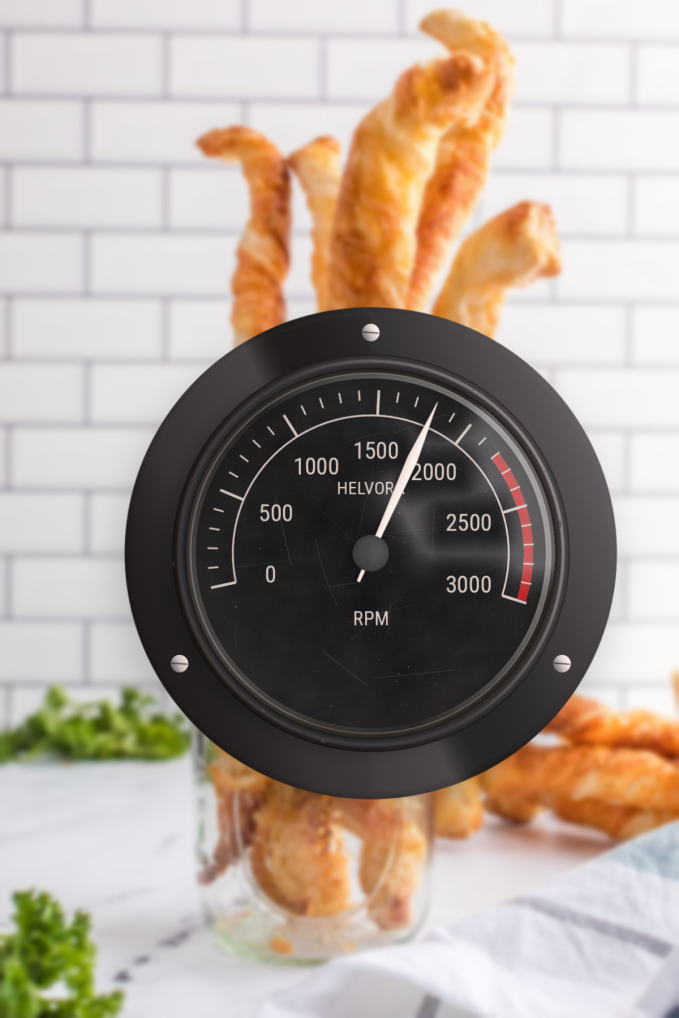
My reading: {"value": 1800, "unit": "rpm"}
